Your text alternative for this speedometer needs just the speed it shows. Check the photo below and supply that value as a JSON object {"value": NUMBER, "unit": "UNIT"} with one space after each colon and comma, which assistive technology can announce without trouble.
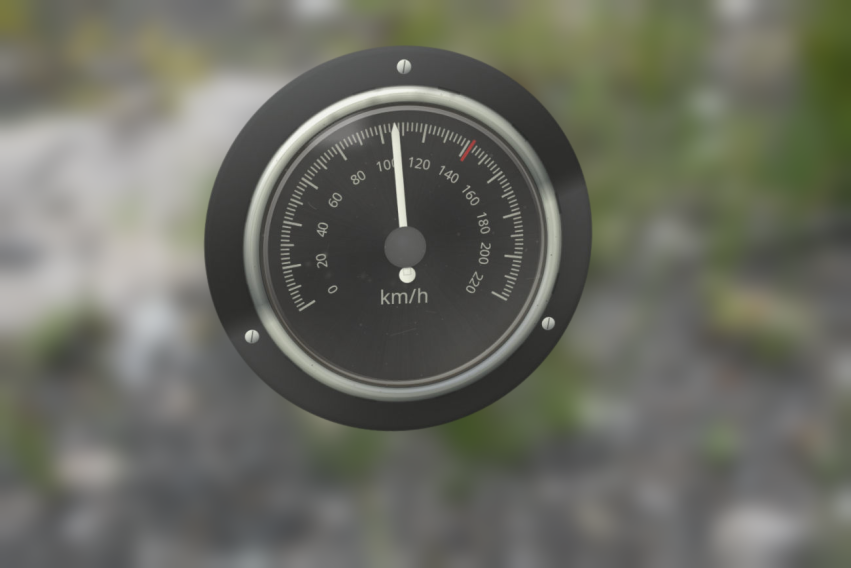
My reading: {"value": 106, "unit": "km/h"}
